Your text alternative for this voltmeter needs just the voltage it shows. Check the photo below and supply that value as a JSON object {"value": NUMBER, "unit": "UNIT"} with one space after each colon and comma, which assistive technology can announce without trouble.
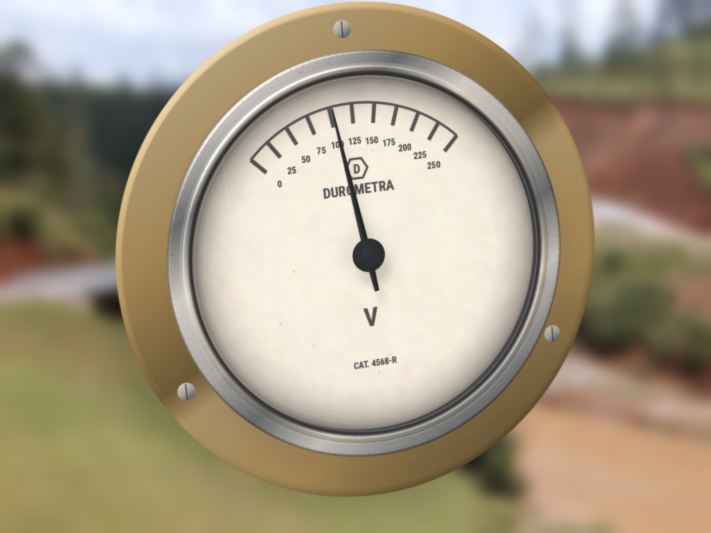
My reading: {"value": 100, "unit": "V"}
